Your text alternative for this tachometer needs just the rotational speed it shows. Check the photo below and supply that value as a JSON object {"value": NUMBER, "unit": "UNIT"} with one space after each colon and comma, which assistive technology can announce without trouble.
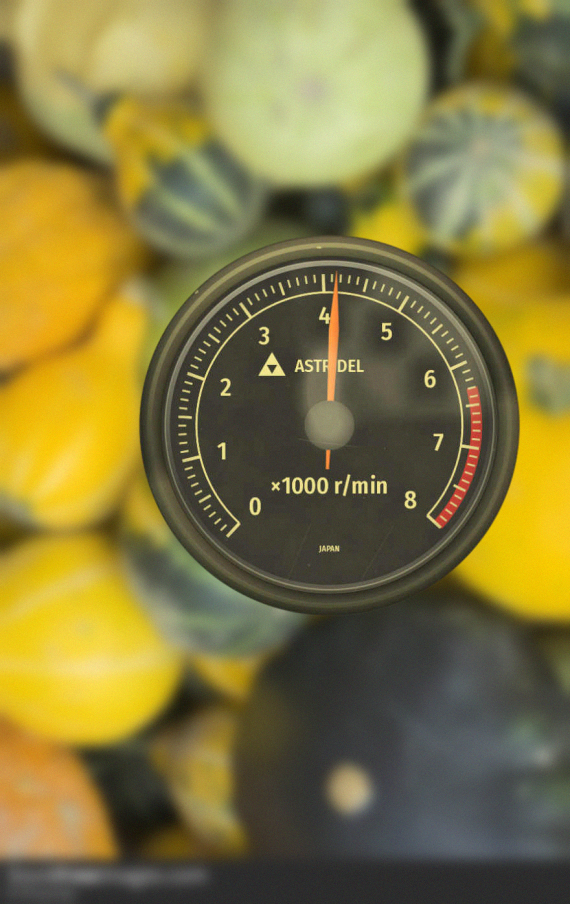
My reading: {"value": 4150, "unit": "rpm"}
